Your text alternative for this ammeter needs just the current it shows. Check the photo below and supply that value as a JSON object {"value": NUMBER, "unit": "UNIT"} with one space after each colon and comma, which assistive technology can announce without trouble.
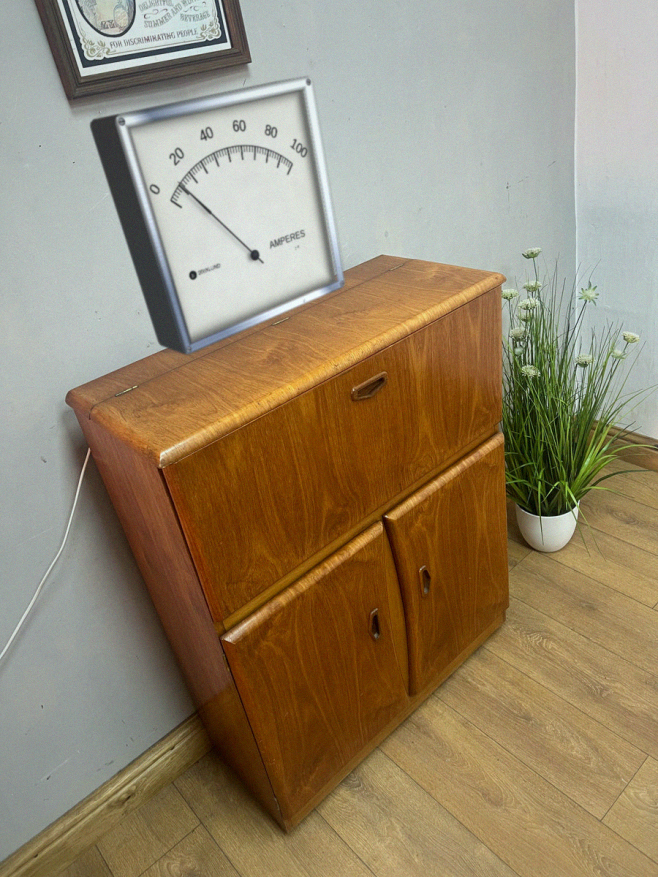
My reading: {"value": 10, "unit": "A"}
